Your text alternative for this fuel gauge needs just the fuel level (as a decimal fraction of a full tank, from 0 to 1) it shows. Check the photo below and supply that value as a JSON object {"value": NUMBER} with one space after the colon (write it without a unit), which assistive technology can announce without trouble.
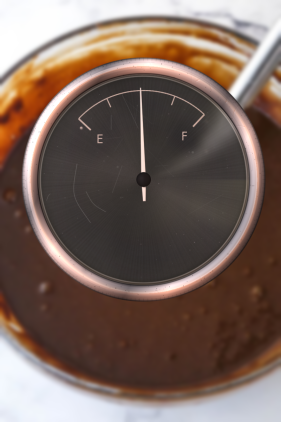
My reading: {"value": 0.5}
